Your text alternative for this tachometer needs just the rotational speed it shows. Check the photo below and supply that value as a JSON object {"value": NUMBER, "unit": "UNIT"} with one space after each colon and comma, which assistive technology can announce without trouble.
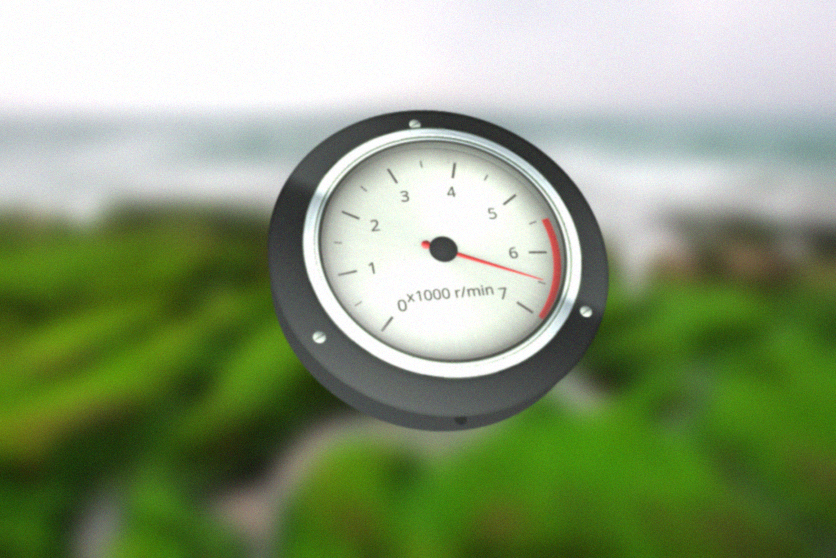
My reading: {"value": 6500, "unit": "rpm"}
